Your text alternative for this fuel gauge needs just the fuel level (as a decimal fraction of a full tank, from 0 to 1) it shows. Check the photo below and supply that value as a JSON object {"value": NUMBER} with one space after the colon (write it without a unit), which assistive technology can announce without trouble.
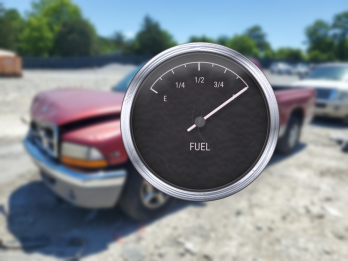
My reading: {"value": 1}
